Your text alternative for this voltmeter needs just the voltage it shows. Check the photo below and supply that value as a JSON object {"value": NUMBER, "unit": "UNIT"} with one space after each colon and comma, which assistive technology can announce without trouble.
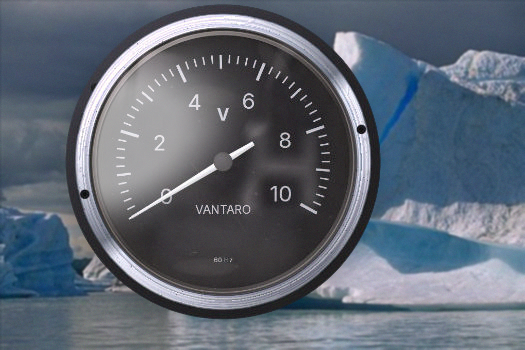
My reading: {"value": 0, "unit": "V"}
